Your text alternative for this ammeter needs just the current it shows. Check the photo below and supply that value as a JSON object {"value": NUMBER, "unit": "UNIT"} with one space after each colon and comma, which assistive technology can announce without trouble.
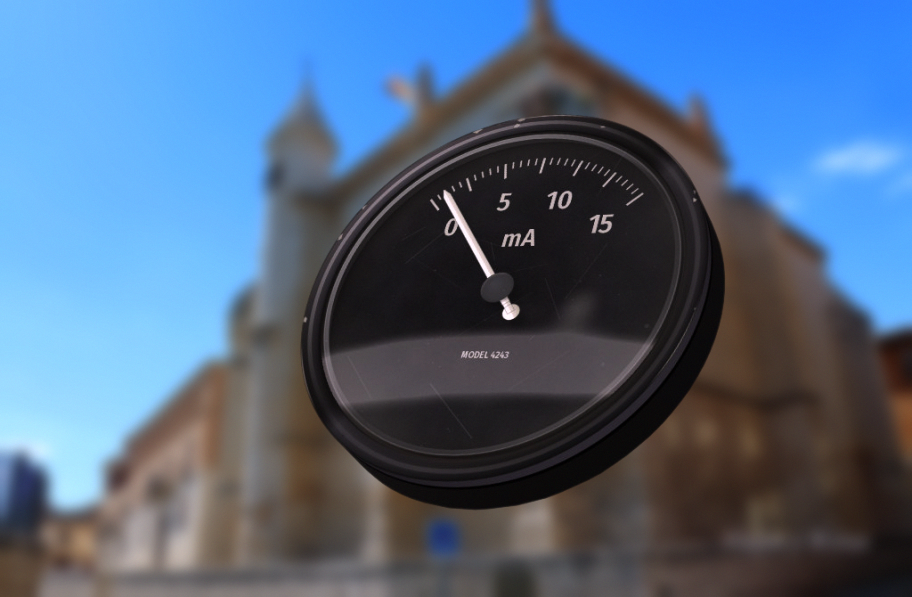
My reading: {"value": 1, "unit": "mA"}
